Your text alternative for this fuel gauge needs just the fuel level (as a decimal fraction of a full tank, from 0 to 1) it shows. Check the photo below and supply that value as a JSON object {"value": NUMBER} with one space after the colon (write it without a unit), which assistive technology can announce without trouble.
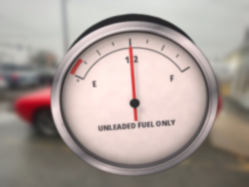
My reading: {"value": 0.5}
